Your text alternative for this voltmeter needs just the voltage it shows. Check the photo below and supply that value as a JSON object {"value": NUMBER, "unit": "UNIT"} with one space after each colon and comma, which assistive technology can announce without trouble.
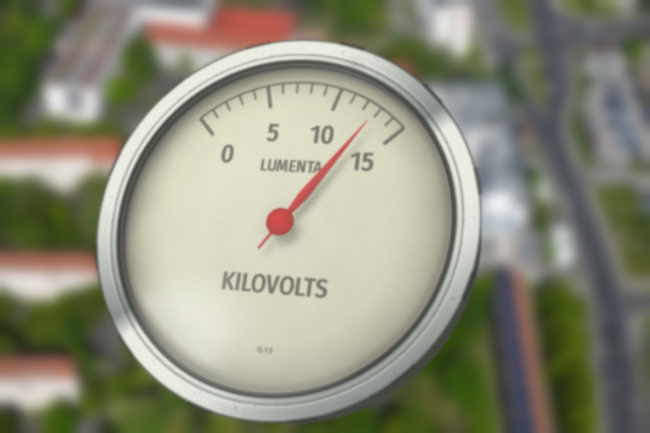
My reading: {"value": 13, "unit": "kV"}
